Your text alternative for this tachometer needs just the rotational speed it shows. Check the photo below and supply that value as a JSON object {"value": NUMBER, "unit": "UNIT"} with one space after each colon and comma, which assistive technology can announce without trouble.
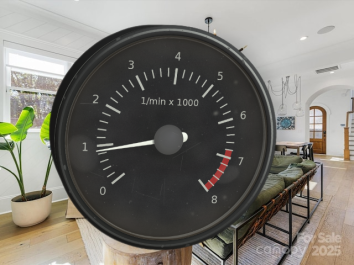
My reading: {"value": 900, "unit": "rpm"}
